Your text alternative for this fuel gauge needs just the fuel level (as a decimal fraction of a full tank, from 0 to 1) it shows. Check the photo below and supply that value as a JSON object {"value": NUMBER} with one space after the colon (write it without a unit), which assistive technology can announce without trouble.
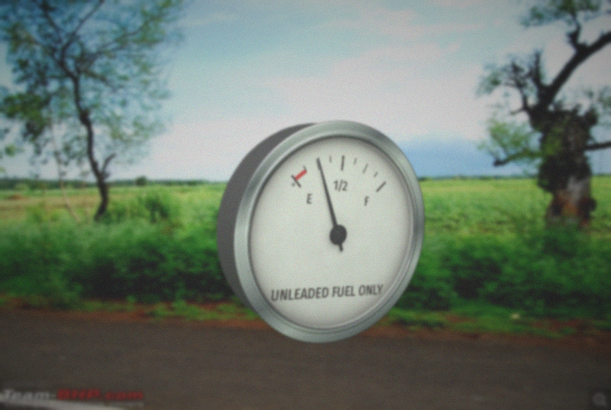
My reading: {"value": 0.25}
